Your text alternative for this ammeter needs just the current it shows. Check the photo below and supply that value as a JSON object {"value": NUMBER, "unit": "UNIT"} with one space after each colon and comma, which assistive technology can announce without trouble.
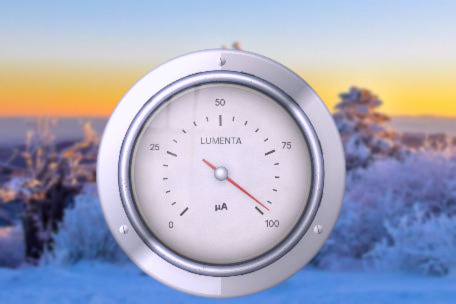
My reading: {"value": 97.5, "unit": "µA"}
